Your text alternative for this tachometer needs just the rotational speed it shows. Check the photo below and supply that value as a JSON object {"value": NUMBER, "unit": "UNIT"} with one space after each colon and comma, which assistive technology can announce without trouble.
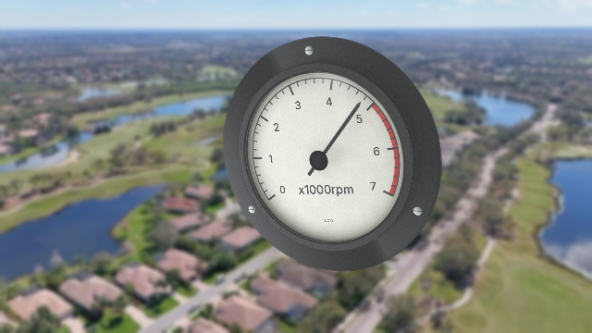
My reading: {"value": 4800, "unit": "rpm"}
